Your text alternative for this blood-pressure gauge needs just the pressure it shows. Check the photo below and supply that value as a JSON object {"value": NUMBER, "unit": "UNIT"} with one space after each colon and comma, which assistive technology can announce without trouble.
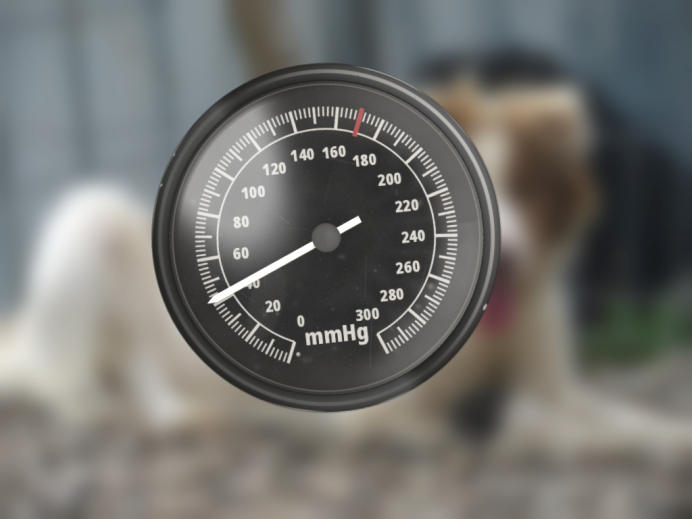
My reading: {"value": 42, "unit": "mmHg"}
